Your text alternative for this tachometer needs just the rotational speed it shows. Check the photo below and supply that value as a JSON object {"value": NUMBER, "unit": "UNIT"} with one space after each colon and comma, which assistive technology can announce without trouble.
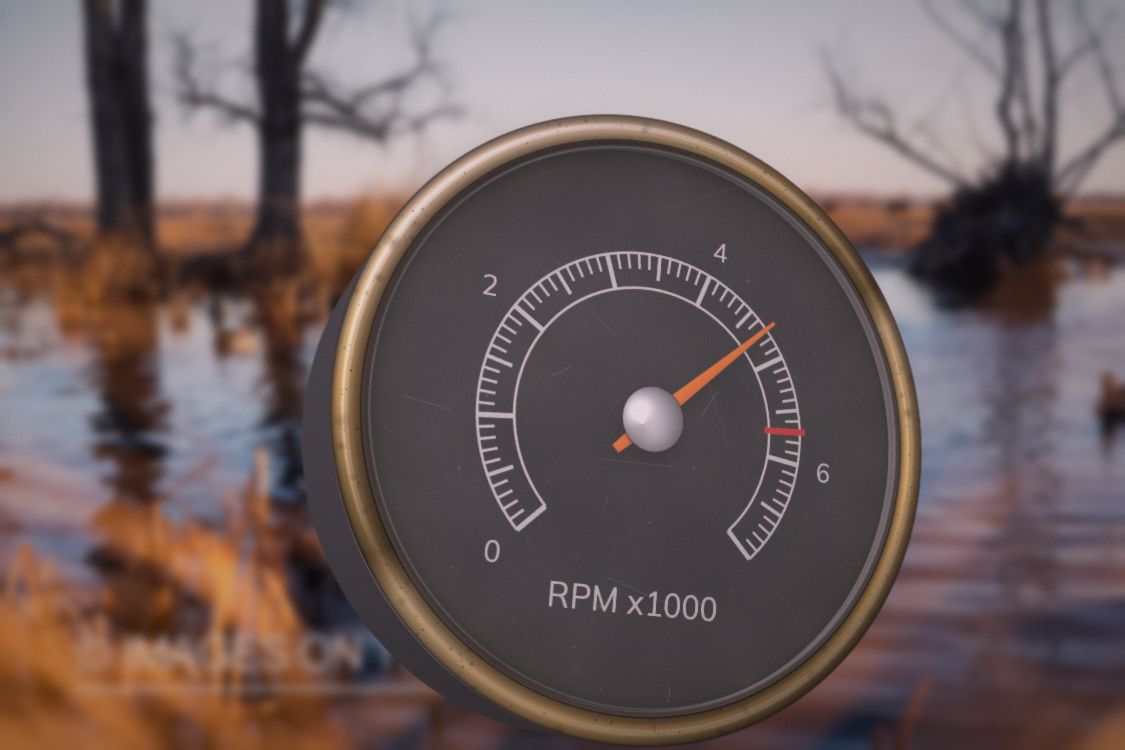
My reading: {"value": 4700, "unit": "rpm"}
